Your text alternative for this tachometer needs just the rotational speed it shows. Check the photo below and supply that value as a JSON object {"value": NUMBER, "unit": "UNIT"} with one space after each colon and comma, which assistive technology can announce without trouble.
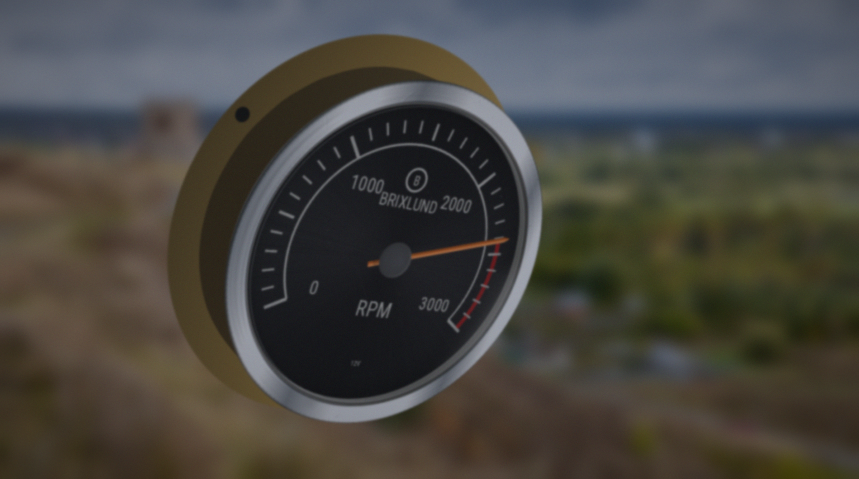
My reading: {"value": 2400, "unit": "rpm"}
